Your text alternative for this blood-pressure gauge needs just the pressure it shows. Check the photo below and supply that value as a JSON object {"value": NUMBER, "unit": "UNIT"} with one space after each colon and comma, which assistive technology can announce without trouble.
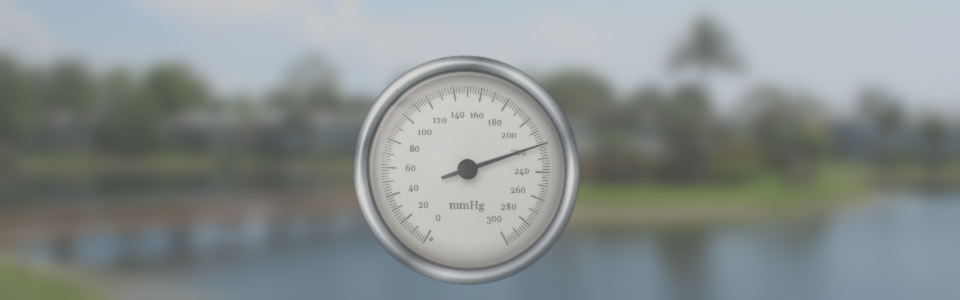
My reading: {"value": 220, "unit": "mmHg"}
